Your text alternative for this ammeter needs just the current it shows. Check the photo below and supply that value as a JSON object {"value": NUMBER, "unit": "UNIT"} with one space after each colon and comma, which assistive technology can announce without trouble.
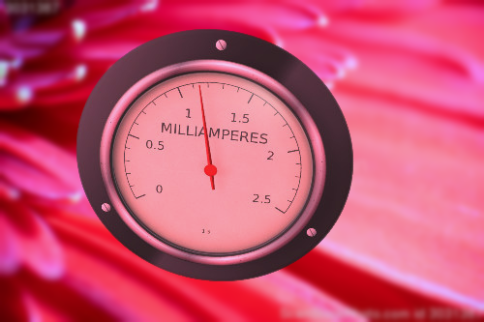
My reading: {"value": 1.15, "unit": "mA"}
